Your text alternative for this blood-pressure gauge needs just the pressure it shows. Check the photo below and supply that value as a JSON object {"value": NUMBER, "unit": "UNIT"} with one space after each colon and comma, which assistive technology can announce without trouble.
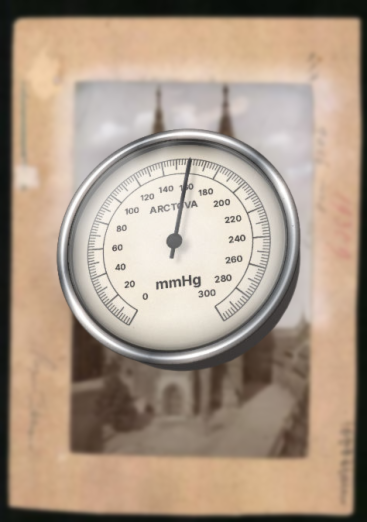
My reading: {"value": 160, "unit": "mmHg"}
